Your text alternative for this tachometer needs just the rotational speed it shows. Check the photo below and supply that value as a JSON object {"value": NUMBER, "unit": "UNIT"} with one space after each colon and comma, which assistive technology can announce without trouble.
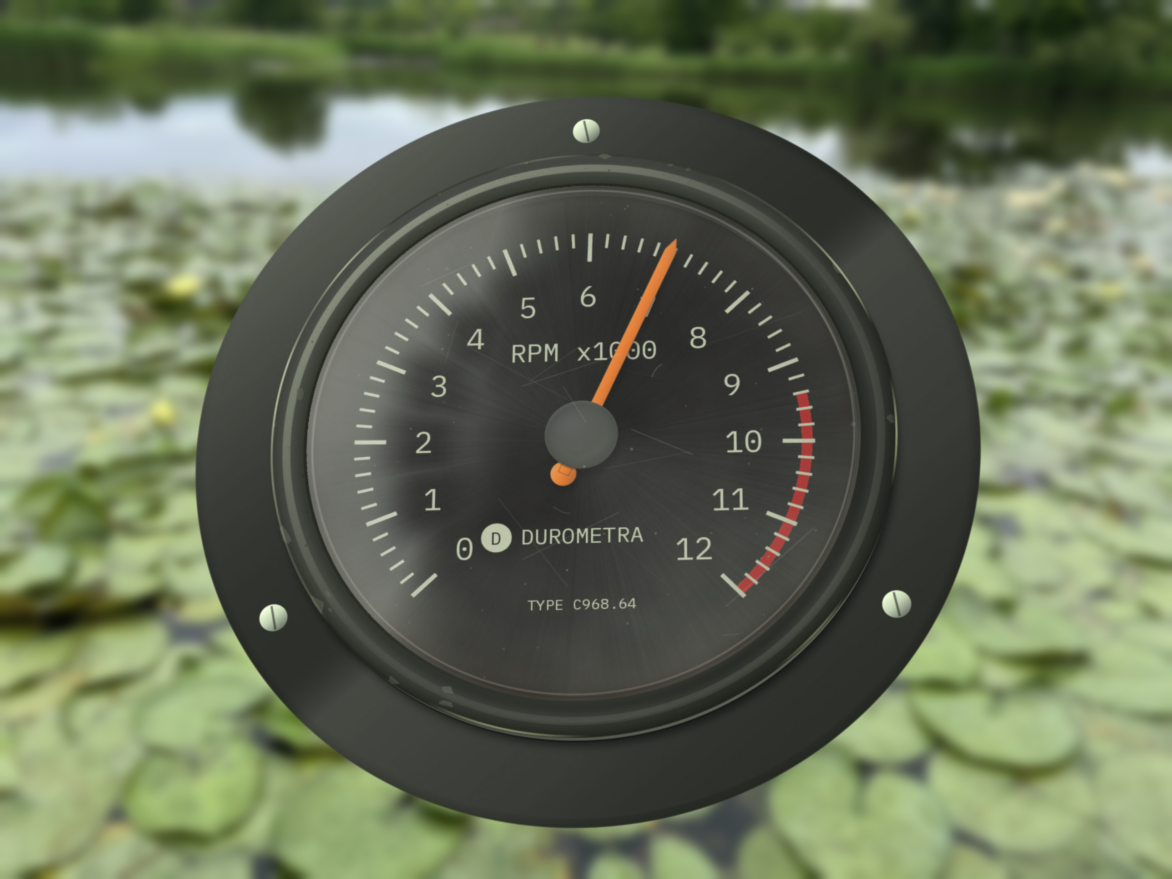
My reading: {"value": 7000, "unit": "rpm"}
